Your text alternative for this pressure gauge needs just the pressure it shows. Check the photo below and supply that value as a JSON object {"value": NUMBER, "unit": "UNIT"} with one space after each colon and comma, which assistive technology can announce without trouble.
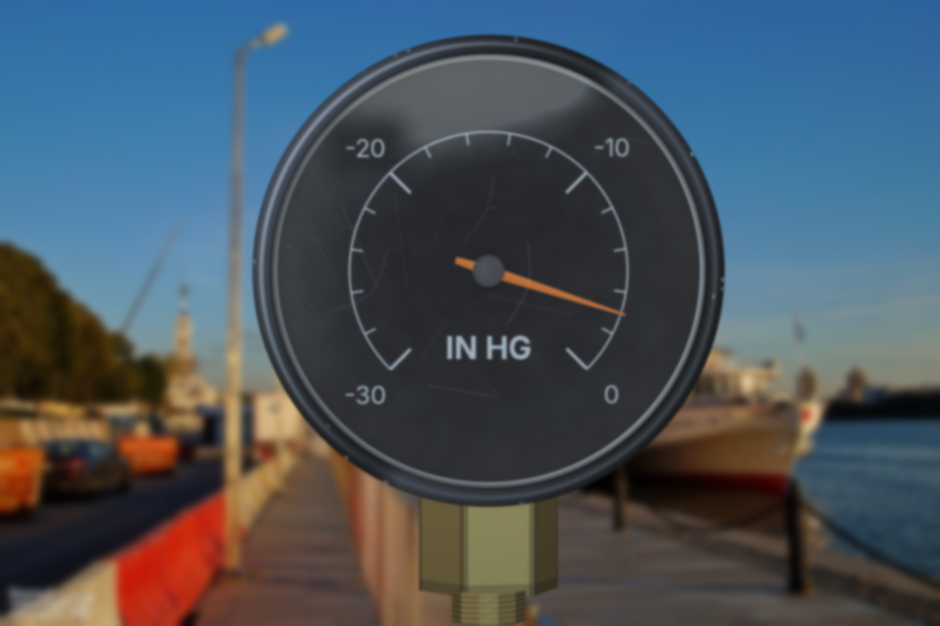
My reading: {"value": -3, "unit": "inHg"}
